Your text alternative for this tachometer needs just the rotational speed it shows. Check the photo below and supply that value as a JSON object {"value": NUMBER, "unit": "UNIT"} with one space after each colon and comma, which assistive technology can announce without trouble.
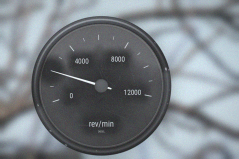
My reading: {"value": 2000, "unit": "rpm"}
